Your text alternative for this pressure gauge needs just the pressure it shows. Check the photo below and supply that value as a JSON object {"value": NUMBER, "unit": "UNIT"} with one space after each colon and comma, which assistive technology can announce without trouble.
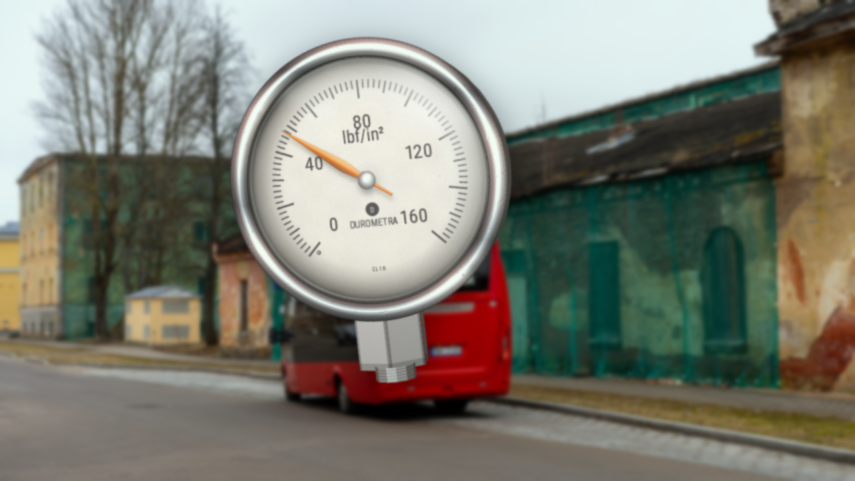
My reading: {"value": 48, "unit": "psi"}
